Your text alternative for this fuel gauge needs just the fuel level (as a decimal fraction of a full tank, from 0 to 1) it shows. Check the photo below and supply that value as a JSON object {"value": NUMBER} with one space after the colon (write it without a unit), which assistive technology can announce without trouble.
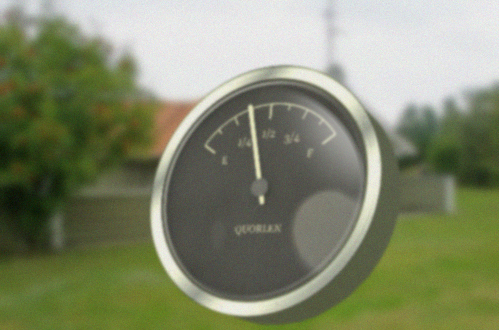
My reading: {"value": 0.375}
